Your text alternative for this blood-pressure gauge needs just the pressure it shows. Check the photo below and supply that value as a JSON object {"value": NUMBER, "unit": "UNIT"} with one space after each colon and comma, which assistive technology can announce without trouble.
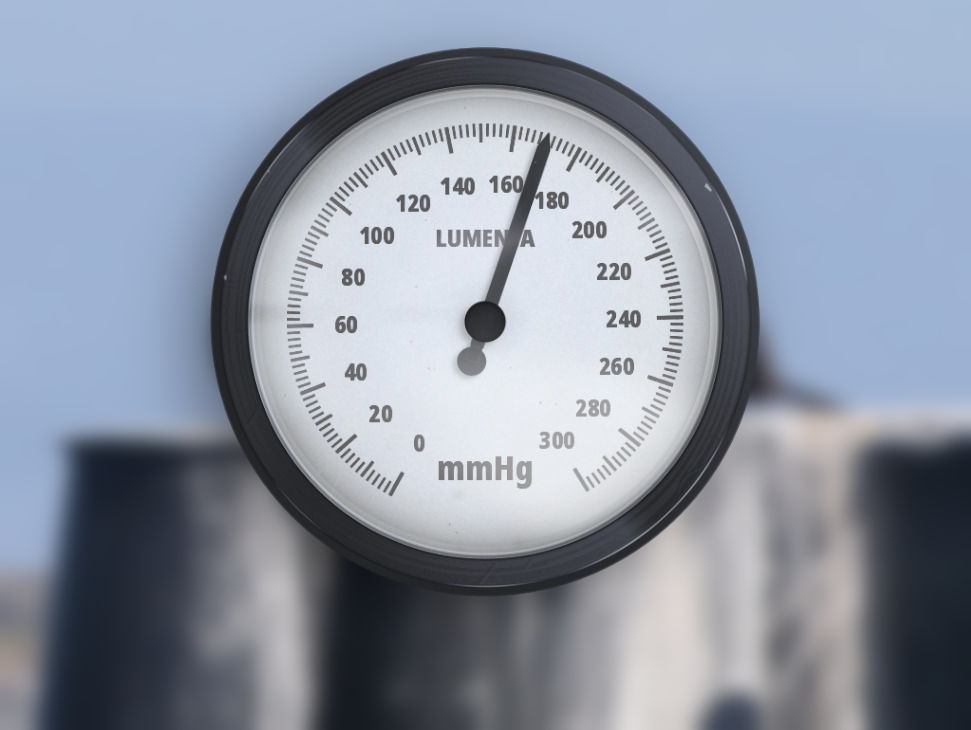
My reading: {"value": 170, "unit": "mmHg"}
